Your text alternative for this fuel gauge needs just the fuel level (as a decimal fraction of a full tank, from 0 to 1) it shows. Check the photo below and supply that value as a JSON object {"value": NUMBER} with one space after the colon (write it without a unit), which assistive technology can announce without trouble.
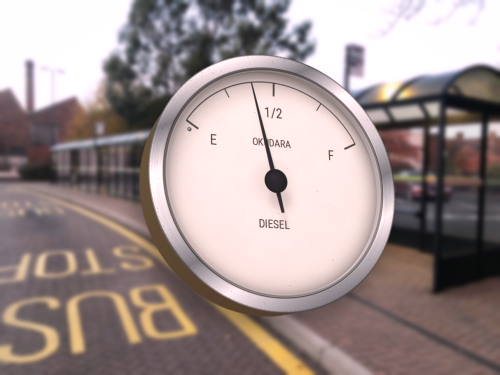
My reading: {"value": 0.375}
